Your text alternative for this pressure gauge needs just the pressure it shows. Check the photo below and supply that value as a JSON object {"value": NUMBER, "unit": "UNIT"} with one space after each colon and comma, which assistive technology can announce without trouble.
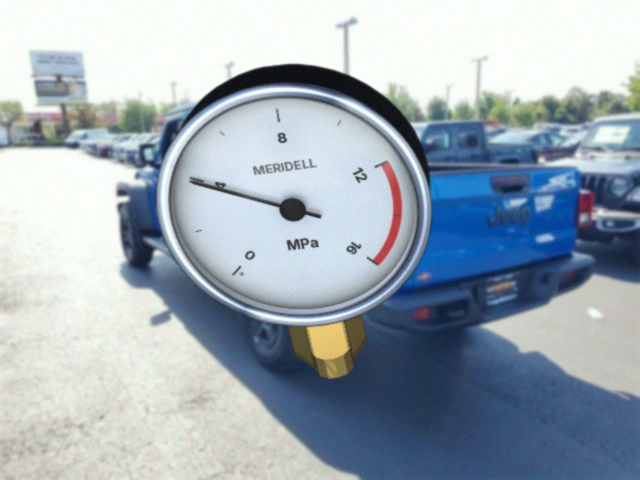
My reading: {"value": 4, "unit": "MPa"}
